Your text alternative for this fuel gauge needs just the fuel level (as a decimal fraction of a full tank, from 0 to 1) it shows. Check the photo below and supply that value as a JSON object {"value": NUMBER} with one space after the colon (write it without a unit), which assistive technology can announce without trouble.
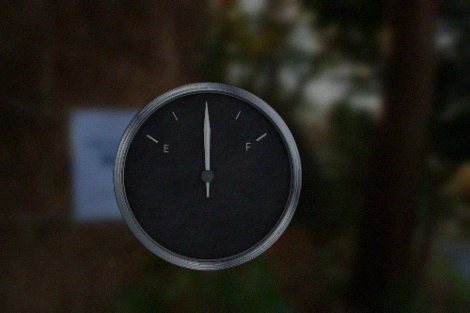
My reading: {"value": 0.5}
